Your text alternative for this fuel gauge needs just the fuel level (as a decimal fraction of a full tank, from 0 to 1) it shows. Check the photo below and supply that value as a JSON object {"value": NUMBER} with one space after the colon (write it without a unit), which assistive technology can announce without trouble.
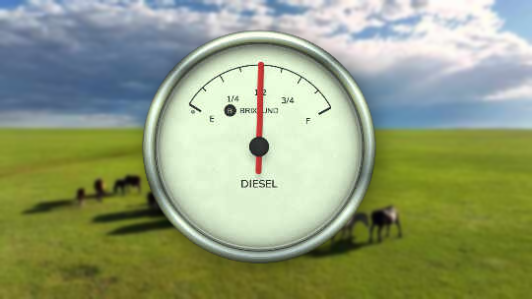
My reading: {"value": 0.5}
